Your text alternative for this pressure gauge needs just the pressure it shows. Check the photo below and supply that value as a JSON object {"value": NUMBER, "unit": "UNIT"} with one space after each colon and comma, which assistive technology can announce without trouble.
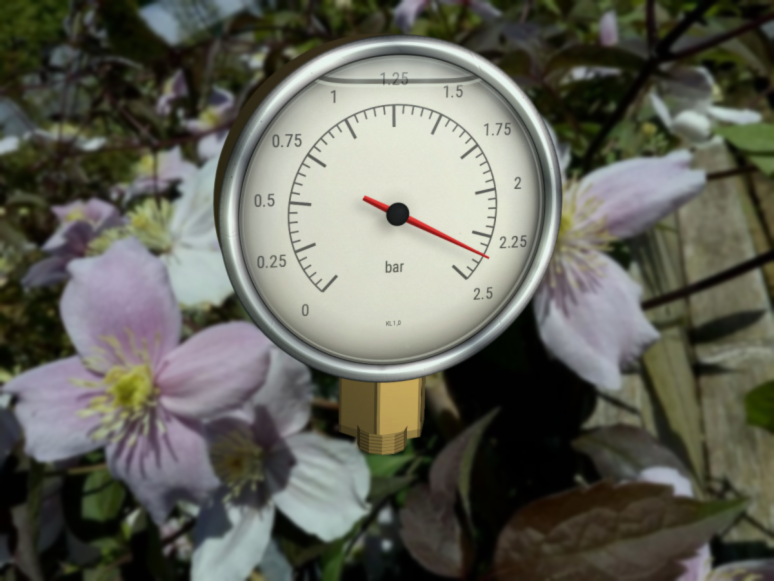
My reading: {"value": 2.35, "unit": "bar"}
